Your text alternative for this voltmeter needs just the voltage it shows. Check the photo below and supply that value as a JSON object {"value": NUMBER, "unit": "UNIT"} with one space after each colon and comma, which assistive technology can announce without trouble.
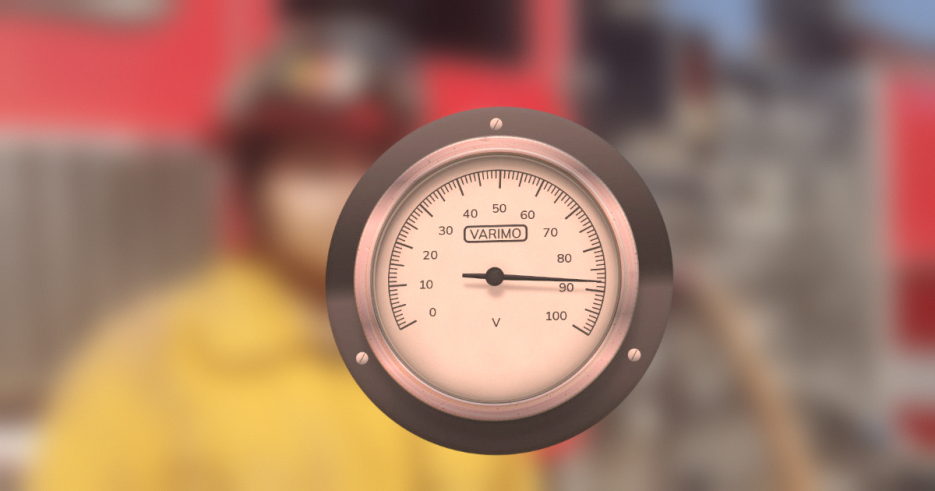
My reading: {"value": 88, "unit": "V"}
